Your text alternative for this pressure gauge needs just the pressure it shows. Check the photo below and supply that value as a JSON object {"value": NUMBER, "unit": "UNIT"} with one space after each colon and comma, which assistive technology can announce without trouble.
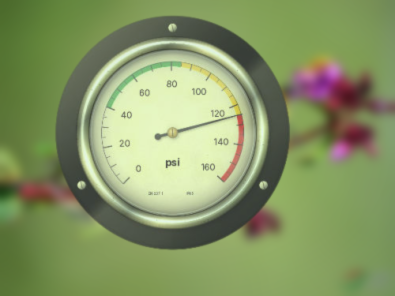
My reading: {"value": 125, "unit": "psi"}
